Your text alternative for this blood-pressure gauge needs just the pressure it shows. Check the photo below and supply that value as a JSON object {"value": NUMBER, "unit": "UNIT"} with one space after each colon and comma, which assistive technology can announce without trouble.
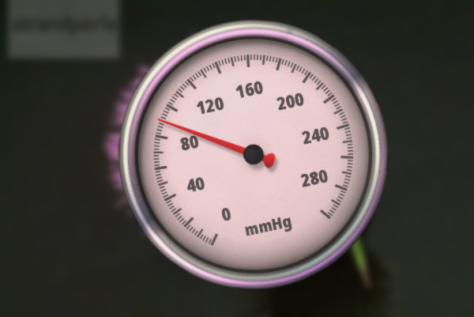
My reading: {"value": 90, "unit": "mmHg"}
